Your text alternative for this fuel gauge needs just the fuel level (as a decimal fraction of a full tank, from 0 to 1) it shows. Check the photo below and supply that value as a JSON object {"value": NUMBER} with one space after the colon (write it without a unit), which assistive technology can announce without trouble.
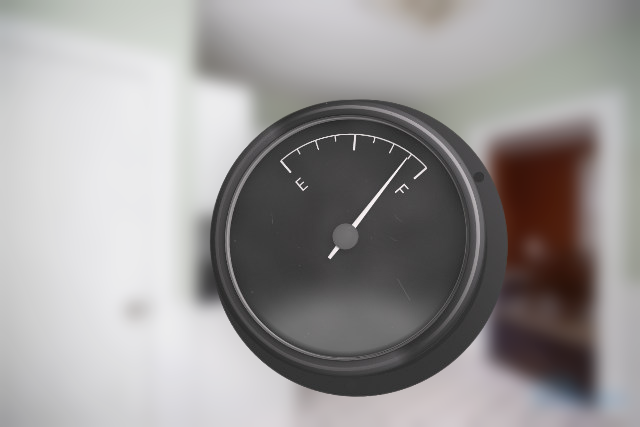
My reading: {"value": 0.875}
